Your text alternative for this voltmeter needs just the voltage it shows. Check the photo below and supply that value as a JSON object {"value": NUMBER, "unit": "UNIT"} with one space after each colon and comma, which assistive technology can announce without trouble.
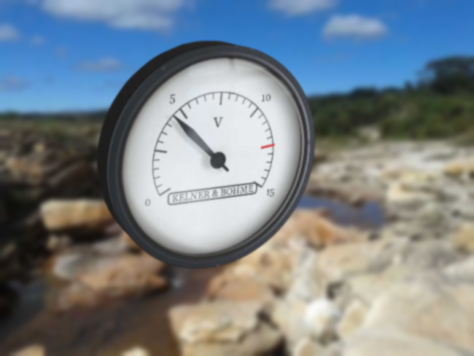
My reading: {"value": 4.5, "unit": "V"}
